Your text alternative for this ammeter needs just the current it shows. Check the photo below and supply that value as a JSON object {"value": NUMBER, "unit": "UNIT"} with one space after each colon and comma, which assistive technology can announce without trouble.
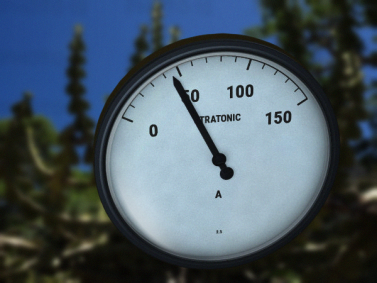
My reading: {"value": 45, "unit": "A"}
